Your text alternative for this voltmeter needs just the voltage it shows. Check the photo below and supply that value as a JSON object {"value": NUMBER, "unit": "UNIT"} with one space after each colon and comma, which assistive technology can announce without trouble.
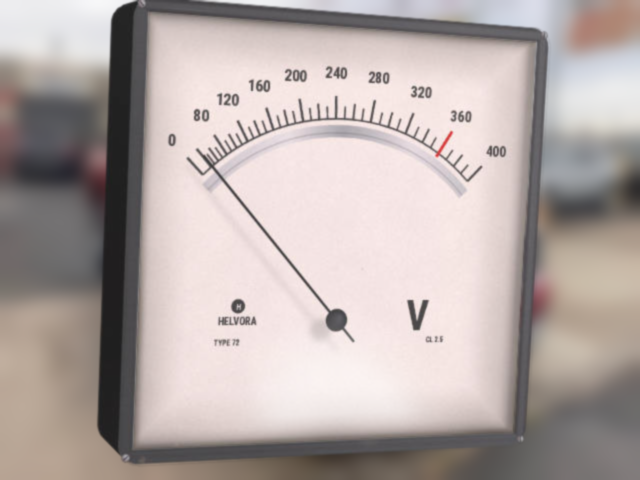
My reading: {"value": 40, "unit": "V"}
